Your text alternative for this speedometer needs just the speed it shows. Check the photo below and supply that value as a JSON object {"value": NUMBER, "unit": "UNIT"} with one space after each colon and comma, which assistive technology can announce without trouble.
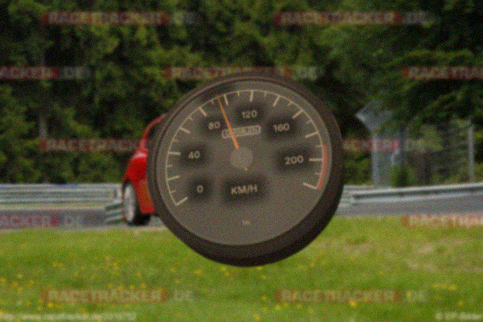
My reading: {"value": 95, "unit": "km/h"}
